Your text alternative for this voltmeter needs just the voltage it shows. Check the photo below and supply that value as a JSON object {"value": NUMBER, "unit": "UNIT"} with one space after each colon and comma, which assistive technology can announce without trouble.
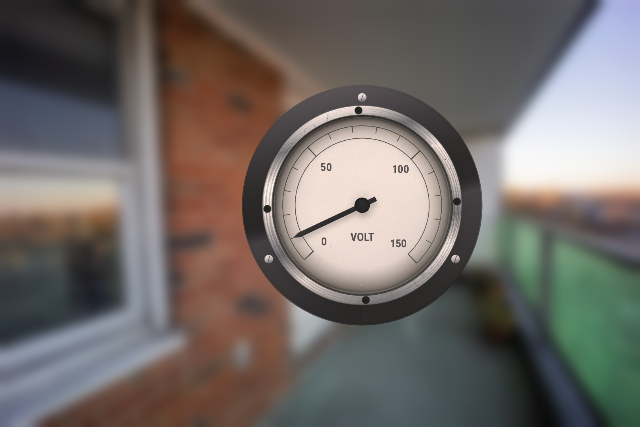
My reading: {"value": 10, "unit": "V"}
